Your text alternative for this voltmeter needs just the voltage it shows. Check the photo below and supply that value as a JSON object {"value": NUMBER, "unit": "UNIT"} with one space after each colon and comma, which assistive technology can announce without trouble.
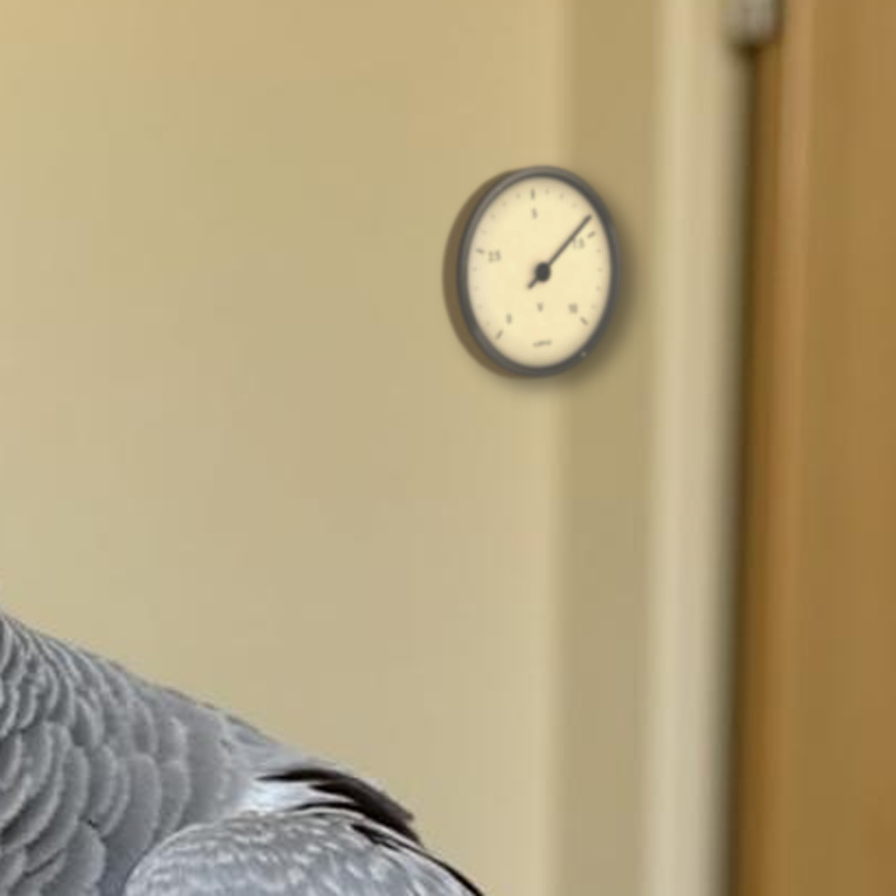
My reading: {"value": 7, "unit": "V"}
